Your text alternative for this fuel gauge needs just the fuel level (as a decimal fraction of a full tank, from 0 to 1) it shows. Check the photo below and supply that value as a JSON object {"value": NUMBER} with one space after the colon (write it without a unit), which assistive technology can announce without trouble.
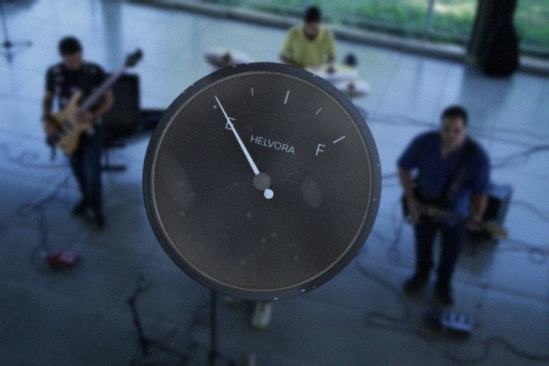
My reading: {"value": 0}
